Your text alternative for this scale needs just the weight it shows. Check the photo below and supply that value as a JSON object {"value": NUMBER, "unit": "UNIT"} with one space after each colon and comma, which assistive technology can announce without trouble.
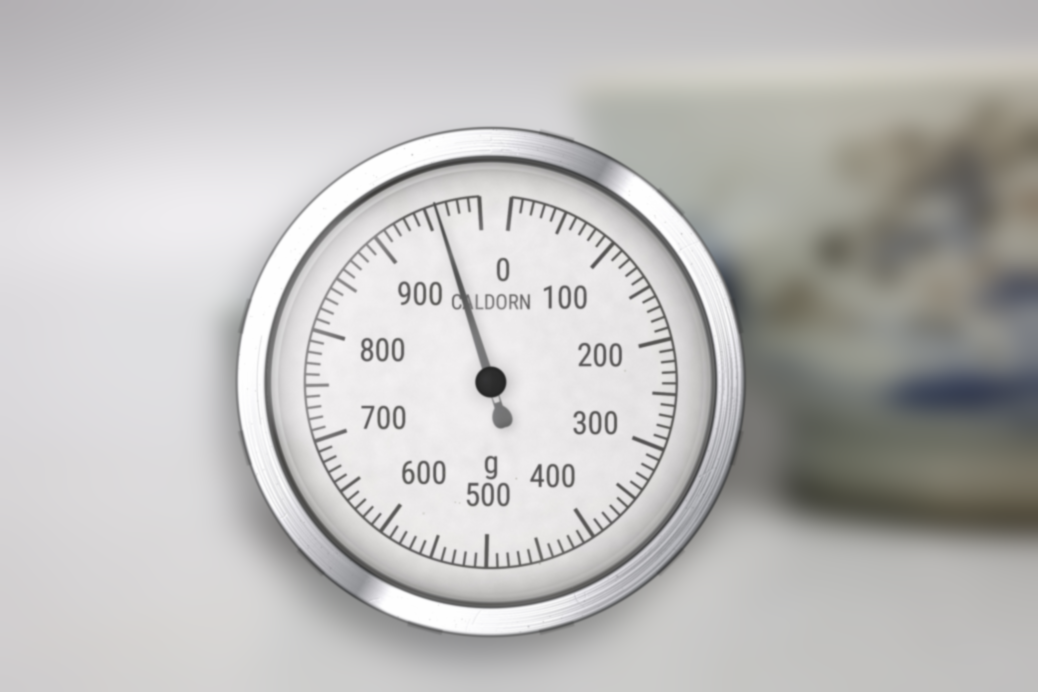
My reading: {"value": 960, "unit": "g"}
